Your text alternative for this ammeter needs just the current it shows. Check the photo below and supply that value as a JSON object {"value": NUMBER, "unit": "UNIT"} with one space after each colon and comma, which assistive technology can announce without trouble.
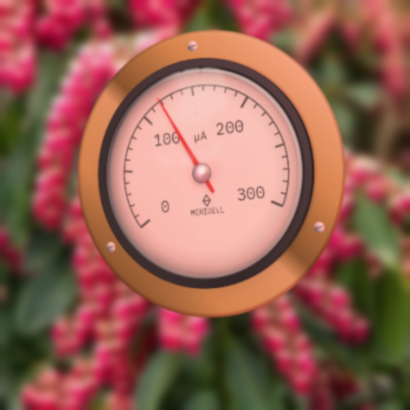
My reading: {"value": 120, "unit": "µA"}
